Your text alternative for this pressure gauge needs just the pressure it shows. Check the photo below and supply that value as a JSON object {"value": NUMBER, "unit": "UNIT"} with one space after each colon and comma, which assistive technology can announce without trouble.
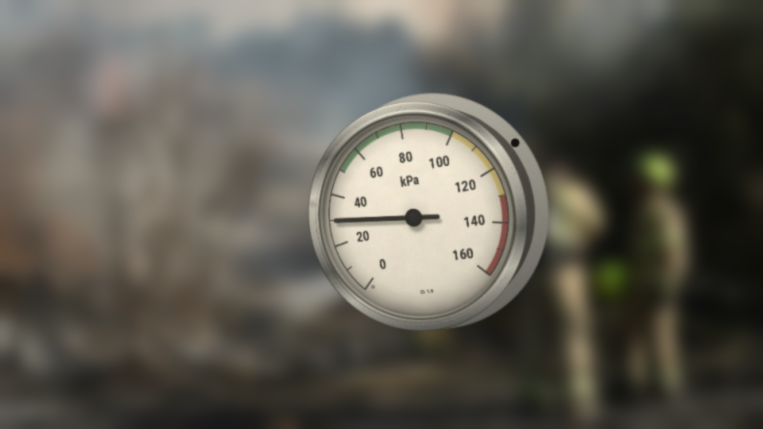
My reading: {"value": 30, "unit": "kPa"}
